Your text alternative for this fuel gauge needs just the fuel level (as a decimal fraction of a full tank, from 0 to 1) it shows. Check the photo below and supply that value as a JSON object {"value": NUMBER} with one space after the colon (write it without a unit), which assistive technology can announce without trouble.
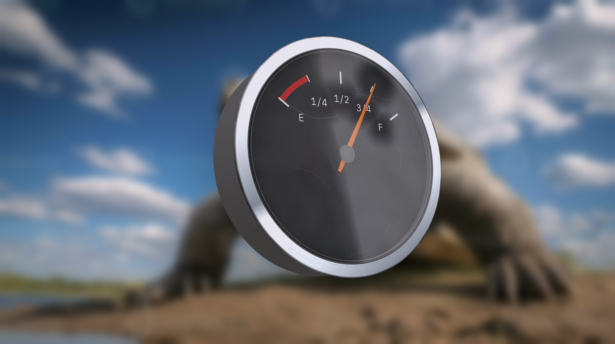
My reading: {"value": 0.75}
